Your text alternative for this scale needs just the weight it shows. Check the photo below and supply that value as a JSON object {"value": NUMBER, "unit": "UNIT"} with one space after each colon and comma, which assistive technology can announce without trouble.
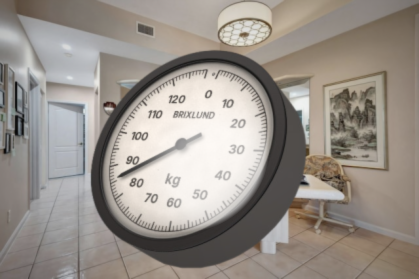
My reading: {"value": 85, "unit": "kg"}
